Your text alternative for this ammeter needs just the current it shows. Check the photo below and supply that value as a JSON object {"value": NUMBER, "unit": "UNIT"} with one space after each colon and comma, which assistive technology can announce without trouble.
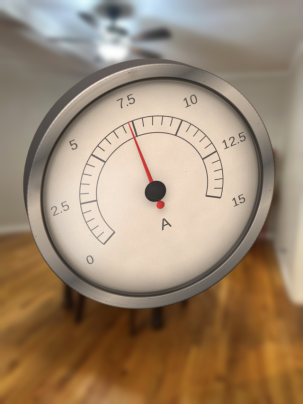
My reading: {"value": 7.25, "unit": "A"}
